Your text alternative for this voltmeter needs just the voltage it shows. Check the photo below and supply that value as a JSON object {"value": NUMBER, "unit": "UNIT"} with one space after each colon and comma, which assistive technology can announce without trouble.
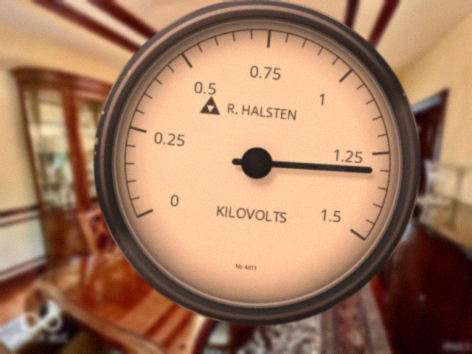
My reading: {"value": 1.3, "unit": "kV"}
